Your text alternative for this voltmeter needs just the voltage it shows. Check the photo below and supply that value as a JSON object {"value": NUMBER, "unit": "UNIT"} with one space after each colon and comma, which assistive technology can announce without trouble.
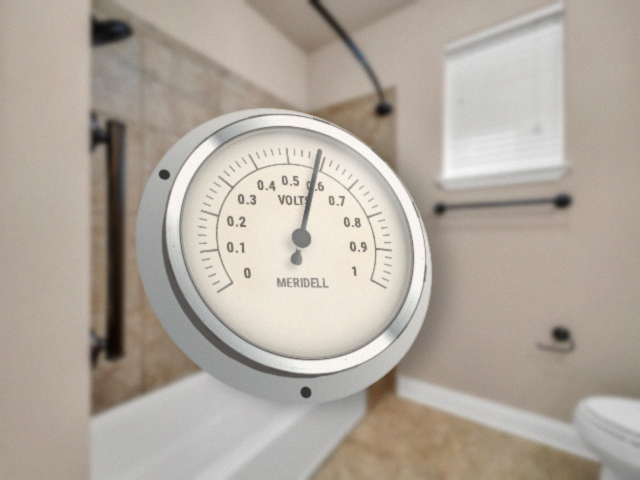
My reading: {"value": 0.58, "unit": "V"}
